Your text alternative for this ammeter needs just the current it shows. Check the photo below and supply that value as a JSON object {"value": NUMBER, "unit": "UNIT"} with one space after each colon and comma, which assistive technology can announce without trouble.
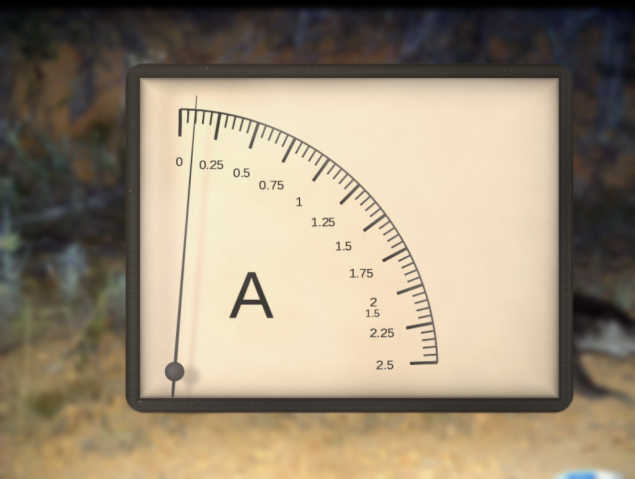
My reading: {"value": 0.1, "unit": "A"}
